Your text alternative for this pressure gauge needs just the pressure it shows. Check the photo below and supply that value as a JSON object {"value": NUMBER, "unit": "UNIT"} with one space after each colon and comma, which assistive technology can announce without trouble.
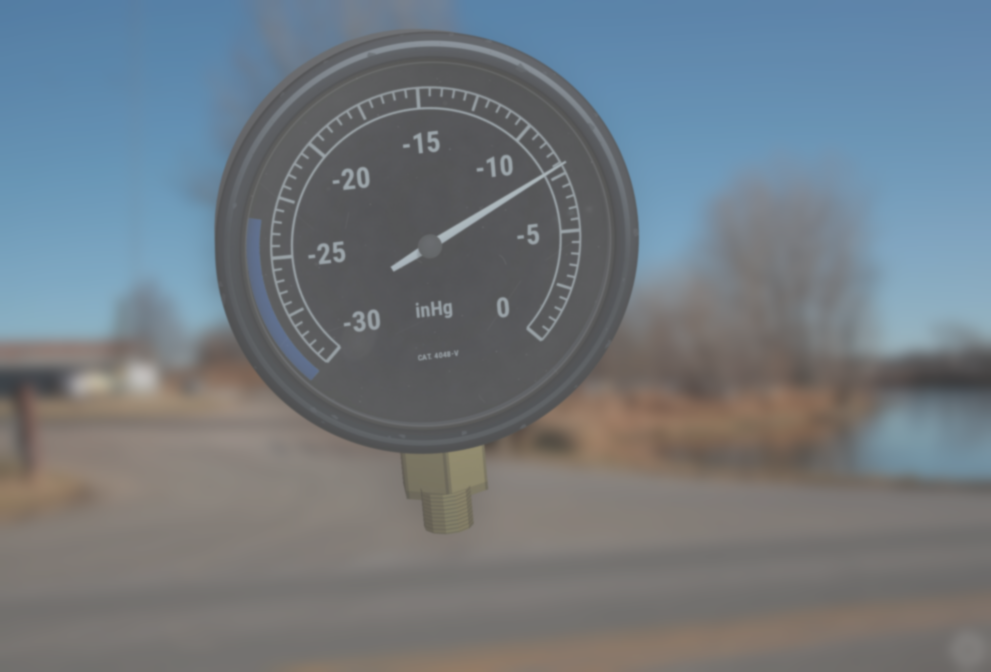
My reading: {"value": -8, "unit": "inHg"}
